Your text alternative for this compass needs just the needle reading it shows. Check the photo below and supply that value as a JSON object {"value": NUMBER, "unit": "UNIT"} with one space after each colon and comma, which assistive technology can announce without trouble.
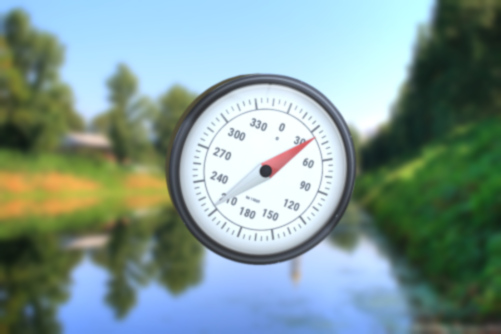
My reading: {"value": 35, "unit": "°"}
